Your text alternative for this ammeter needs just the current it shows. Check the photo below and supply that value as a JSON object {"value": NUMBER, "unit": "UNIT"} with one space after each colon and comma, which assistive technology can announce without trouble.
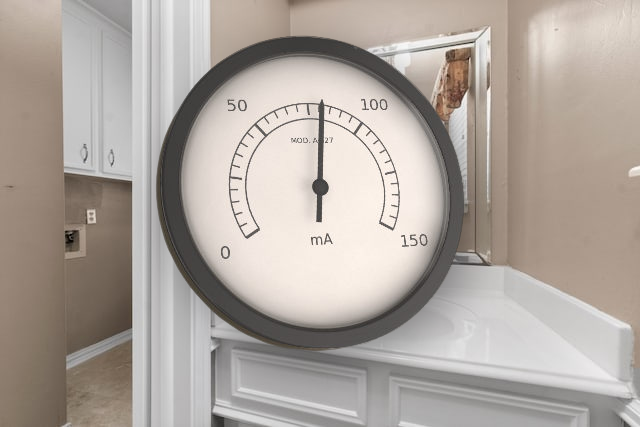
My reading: {"value": 80, "unit": "mA"}
